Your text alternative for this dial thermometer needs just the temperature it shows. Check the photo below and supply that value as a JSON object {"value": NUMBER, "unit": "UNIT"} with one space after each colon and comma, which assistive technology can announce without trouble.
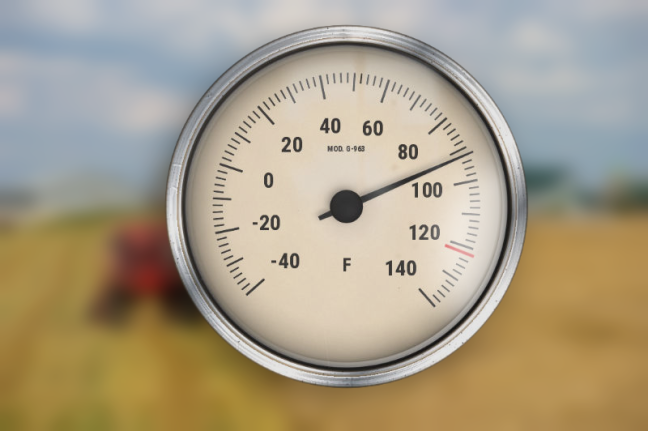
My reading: {"value": 92, "unit": "°F"}
